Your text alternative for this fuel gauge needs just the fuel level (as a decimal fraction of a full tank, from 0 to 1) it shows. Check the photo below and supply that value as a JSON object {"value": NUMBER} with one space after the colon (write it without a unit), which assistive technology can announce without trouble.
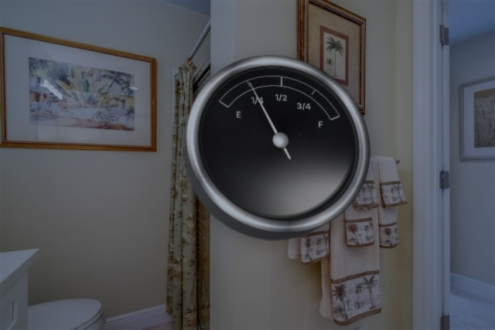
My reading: {"value": 0.25}
